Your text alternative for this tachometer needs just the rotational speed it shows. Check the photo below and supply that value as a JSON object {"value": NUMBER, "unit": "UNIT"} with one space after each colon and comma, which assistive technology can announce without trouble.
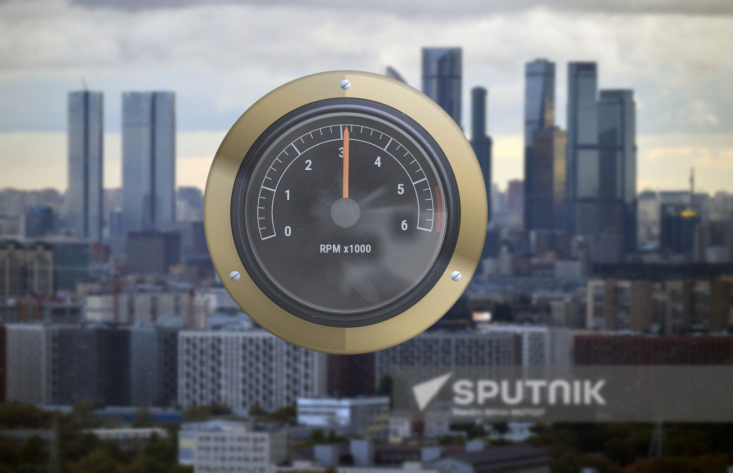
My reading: {"value": 3100, "unit": "rpm"}
